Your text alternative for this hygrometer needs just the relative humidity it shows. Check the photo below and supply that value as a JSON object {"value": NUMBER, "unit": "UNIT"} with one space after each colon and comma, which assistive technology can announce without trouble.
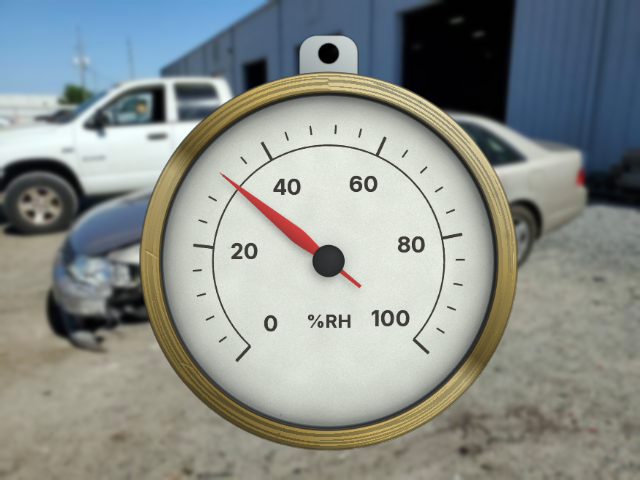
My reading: {"value": 32, "unit": "%"}
